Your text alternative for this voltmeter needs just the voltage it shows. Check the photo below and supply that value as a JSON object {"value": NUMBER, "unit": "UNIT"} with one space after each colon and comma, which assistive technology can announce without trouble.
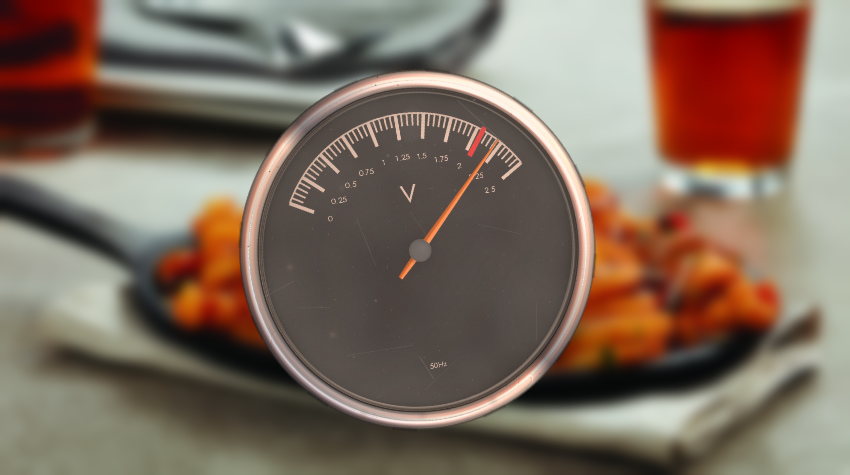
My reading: {"value": 2.2, "unit": "V"}
